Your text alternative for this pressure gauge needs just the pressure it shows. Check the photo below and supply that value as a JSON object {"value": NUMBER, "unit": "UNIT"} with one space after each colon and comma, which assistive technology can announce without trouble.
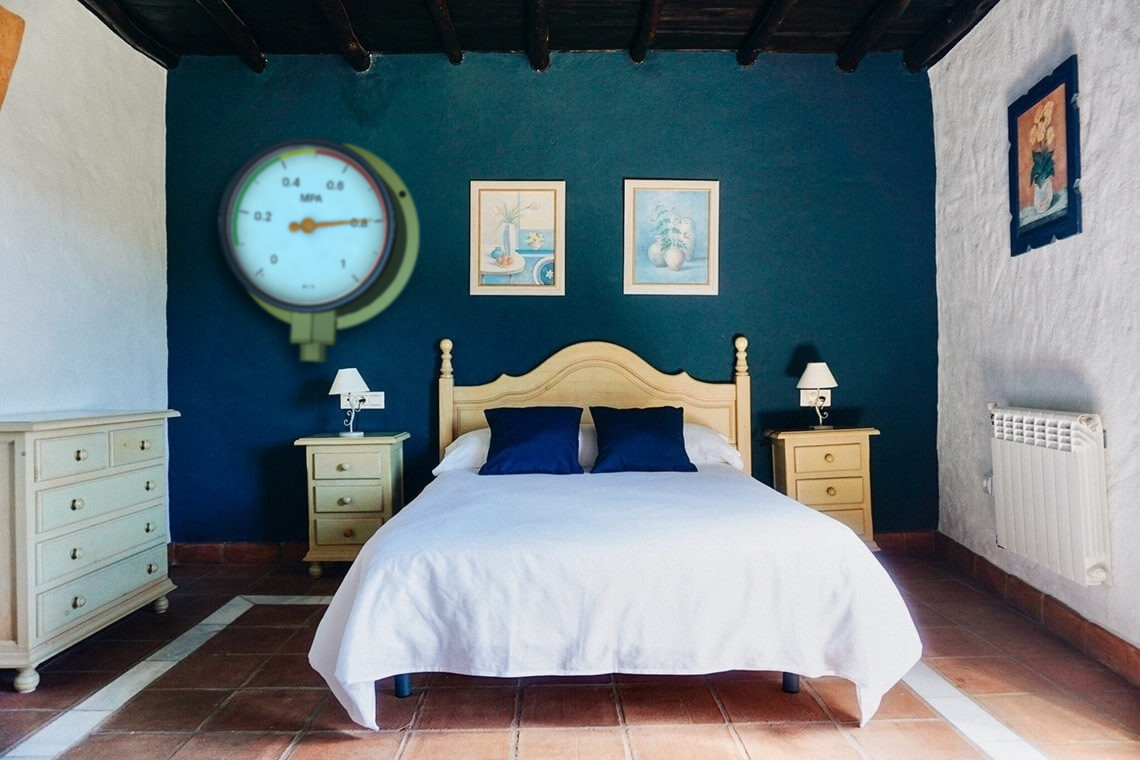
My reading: {"value": 0.8, "unit": "MPa"}
